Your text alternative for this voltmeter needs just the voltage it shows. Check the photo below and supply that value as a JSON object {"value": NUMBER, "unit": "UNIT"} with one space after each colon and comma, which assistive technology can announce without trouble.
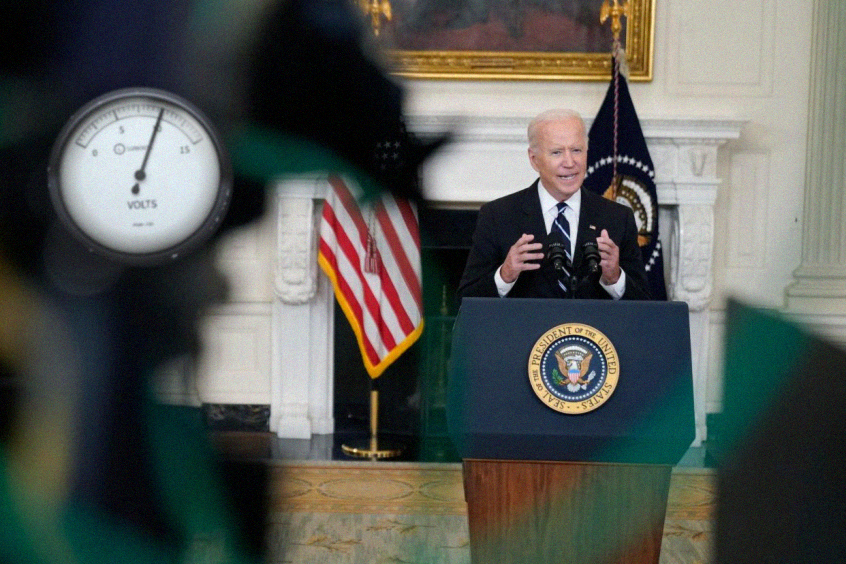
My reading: {"value": 10, "unit": "V"}
